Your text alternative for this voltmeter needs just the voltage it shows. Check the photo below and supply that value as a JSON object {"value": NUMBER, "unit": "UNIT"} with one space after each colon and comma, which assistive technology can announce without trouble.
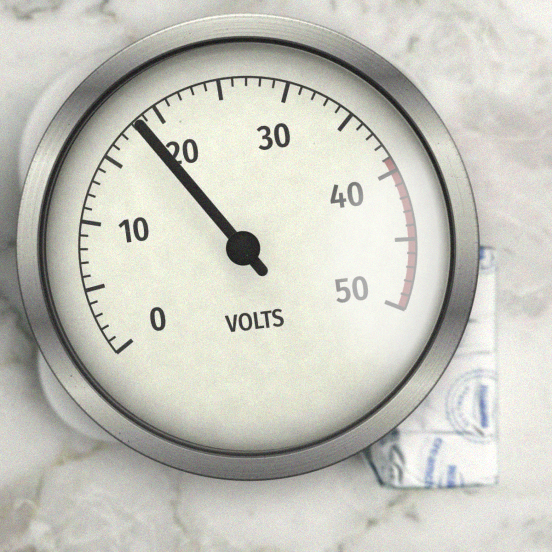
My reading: {"value": 18.5, "unit": "V"}
